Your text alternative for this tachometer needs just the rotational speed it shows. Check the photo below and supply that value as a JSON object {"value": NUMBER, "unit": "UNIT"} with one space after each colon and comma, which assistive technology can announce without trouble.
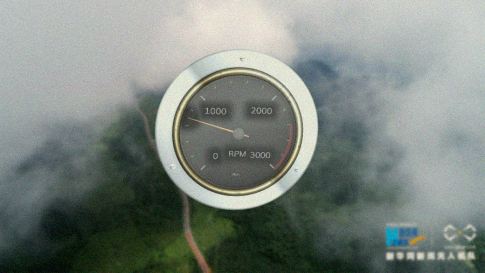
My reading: {"value": 700, "unit": "rpm"}
